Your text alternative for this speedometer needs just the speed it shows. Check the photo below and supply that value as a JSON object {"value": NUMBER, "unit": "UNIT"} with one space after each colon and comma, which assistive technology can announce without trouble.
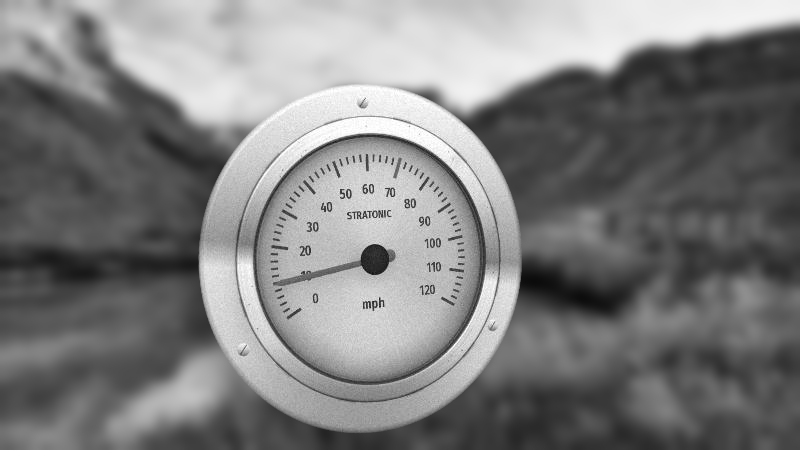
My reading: {"value": 10, "unit": "mph"}
